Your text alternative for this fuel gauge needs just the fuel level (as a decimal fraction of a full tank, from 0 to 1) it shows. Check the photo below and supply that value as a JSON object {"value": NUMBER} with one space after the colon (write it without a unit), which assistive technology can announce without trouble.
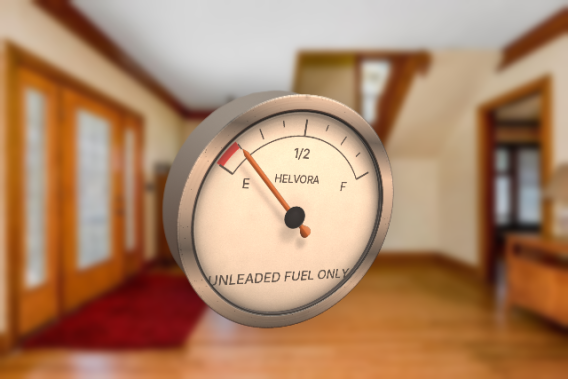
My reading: {"value": 0.125}
